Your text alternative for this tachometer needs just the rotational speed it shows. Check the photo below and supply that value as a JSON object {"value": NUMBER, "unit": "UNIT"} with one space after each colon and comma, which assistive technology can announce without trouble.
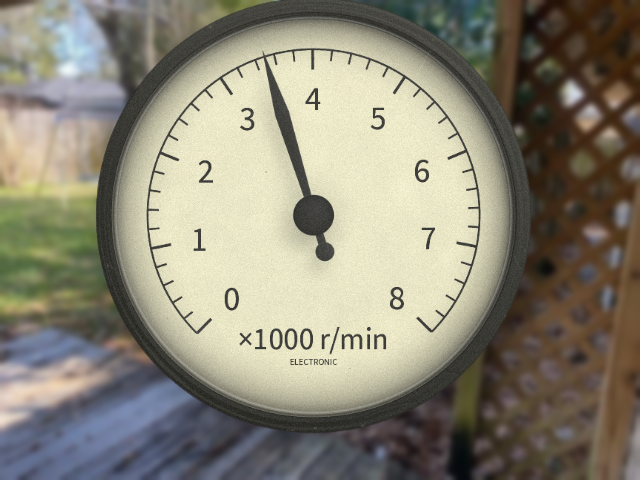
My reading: {"value": 3500, "unit": "rpm"}
